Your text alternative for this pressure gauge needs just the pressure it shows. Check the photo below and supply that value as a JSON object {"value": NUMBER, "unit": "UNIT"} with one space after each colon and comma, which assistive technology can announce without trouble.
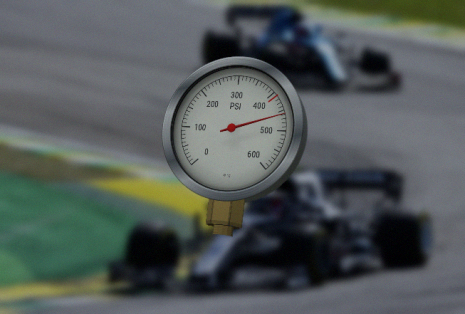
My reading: {"value": 460, "unit": "psi"}
